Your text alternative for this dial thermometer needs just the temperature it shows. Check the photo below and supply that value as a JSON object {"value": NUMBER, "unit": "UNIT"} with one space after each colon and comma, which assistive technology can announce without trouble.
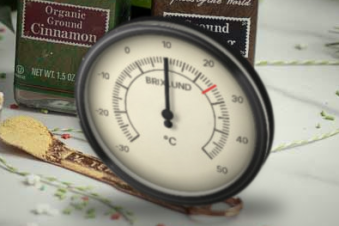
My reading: {"value": 10, "unit": "°C"}
